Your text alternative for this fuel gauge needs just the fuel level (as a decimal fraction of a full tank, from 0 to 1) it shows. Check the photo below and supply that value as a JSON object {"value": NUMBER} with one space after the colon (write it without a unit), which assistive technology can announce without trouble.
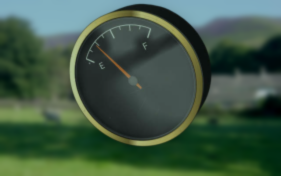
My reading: {"value": 0.25}
